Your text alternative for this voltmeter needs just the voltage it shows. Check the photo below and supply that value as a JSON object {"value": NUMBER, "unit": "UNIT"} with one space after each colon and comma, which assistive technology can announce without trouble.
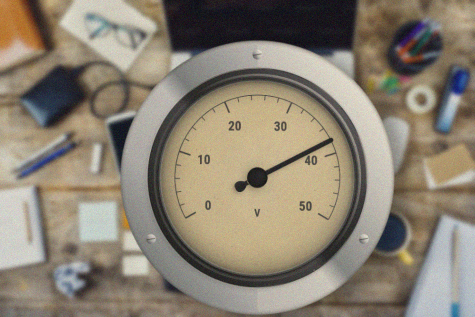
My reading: {"value": 38, "unit": "V"}
